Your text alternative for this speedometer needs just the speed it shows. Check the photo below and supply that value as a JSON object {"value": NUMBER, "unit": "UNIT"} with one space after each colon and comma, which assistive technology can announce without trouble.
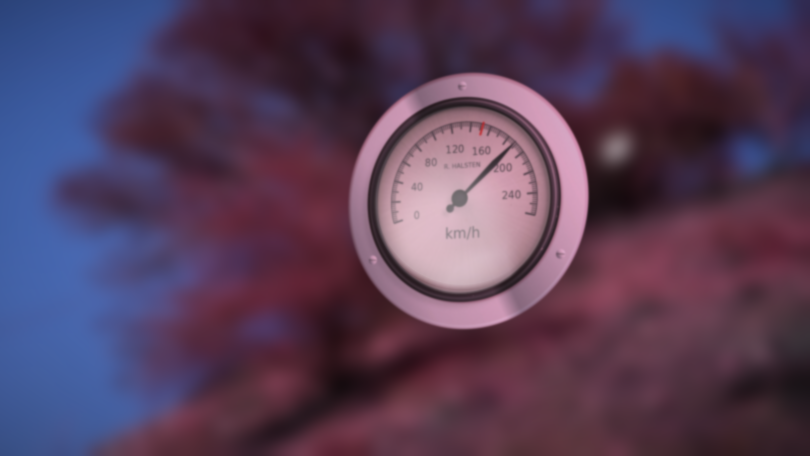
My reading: {"value": 190, "unit": "km/h"}
